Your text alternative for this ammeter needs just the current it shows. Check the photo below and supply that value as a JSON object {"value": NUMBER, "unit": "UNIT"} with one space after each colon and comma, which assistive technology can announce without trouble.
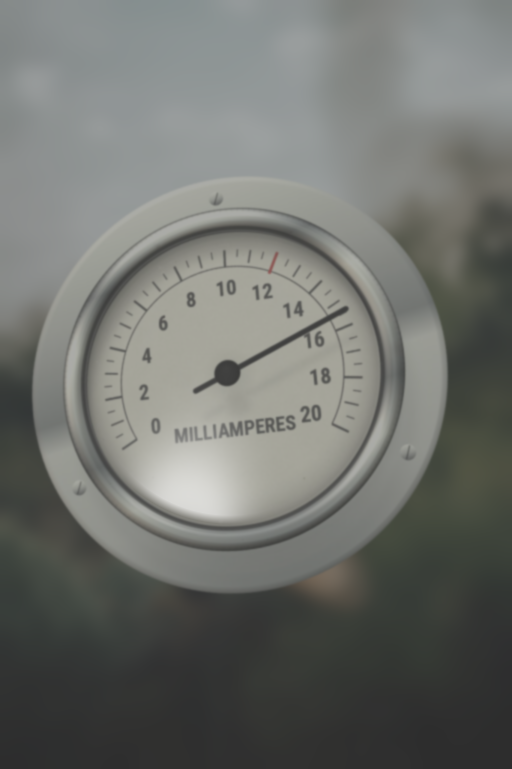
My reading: {"value": 15.5, "unit": "mA"}
